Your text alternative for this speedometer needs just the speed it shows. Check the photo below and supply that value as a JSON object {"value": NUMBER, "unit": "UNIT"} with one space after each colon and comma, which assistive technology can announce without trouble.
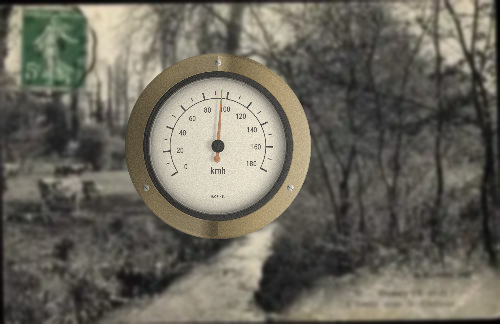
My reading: {"value": 95, "unit": "km/h"}
